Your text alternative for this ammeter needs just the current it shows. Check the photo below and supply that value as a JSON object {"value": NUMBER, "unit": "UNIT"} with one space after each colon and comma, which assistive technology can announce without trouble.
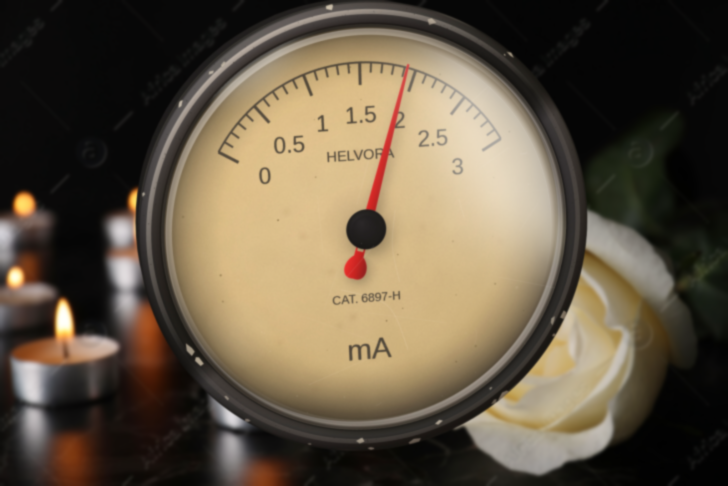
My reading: {"value": 1.9, "unit": "mA"}
